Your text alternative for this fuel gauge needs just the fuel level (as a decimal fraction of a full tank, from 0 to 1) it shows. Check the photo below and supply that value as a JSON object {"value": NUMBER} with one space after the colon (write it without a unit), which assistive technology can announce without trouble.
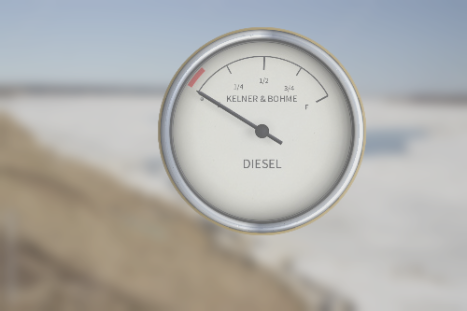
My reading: {"value": 0}
